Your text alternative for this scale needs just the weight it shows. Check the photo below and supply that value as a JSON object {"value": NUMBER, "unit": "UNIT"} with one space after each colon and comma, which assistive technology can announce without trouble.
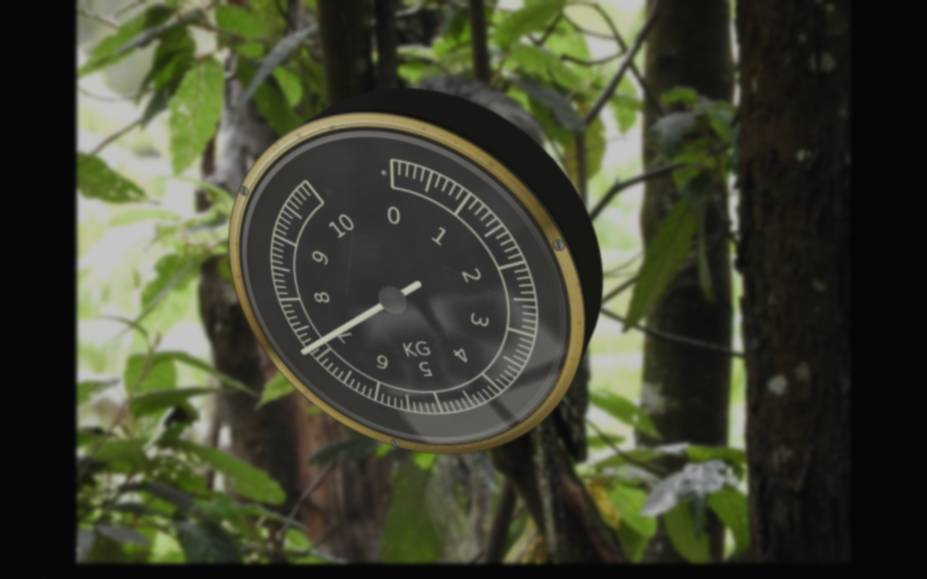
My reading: {"value": 7.2, "unit": "kg"}
